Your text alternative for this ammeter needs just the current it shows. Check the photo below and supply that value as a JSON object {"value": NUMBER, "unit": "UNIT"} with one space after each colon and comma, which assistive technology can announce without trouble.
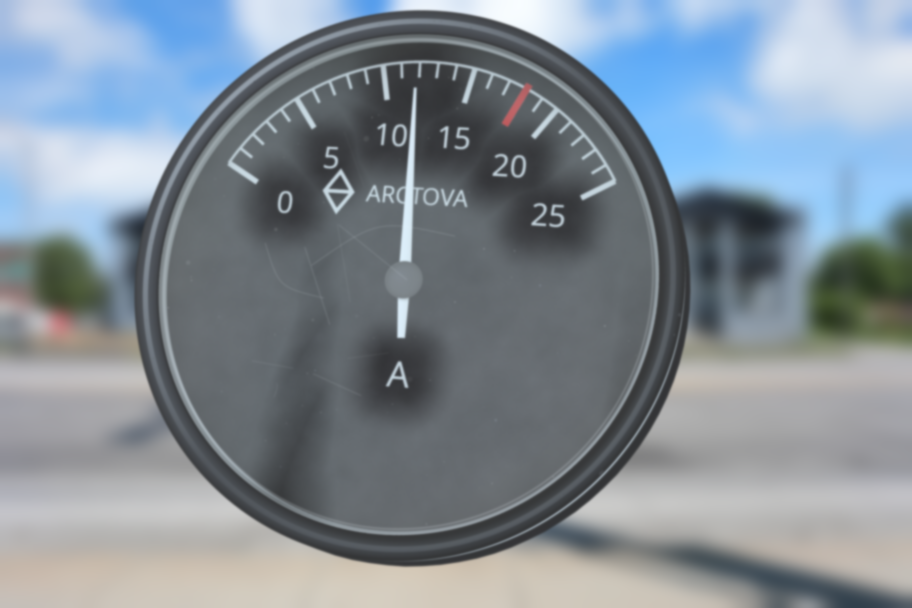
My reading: {"value": 12, "unit": "A"}
